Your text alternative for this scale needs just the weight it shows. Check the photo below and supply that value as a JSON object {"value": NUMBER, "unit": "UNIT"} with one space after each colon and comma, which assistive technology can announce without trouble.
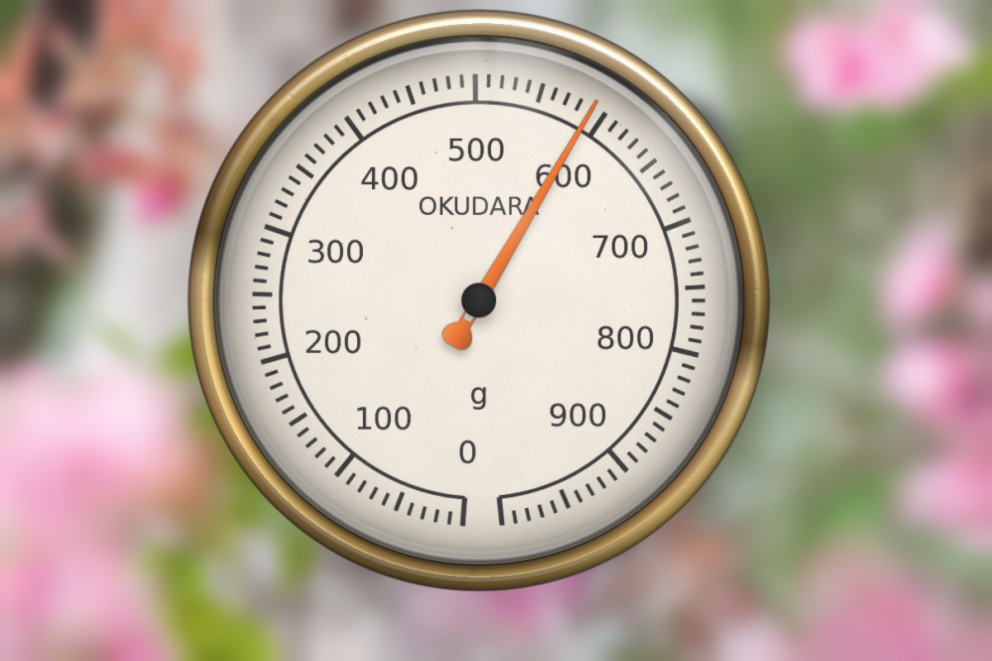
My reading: {"value": 590, "unit": "g"}
